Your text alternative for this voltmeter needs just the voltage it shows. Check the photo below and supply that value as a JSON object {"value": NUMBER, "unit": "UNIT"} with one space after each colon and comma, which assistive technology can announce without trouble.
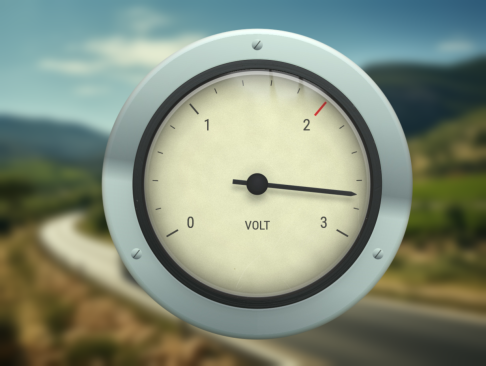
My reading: {"value": 2.7, "unit": "V"}
